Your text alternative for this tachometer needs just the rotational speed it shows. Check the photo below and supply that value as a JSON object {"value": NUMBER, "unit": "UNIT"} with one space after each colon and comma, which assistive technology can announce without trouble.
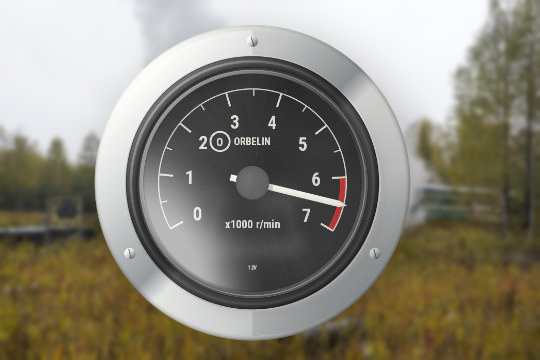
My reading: {"value": 6500, "unit": "rpm"}
